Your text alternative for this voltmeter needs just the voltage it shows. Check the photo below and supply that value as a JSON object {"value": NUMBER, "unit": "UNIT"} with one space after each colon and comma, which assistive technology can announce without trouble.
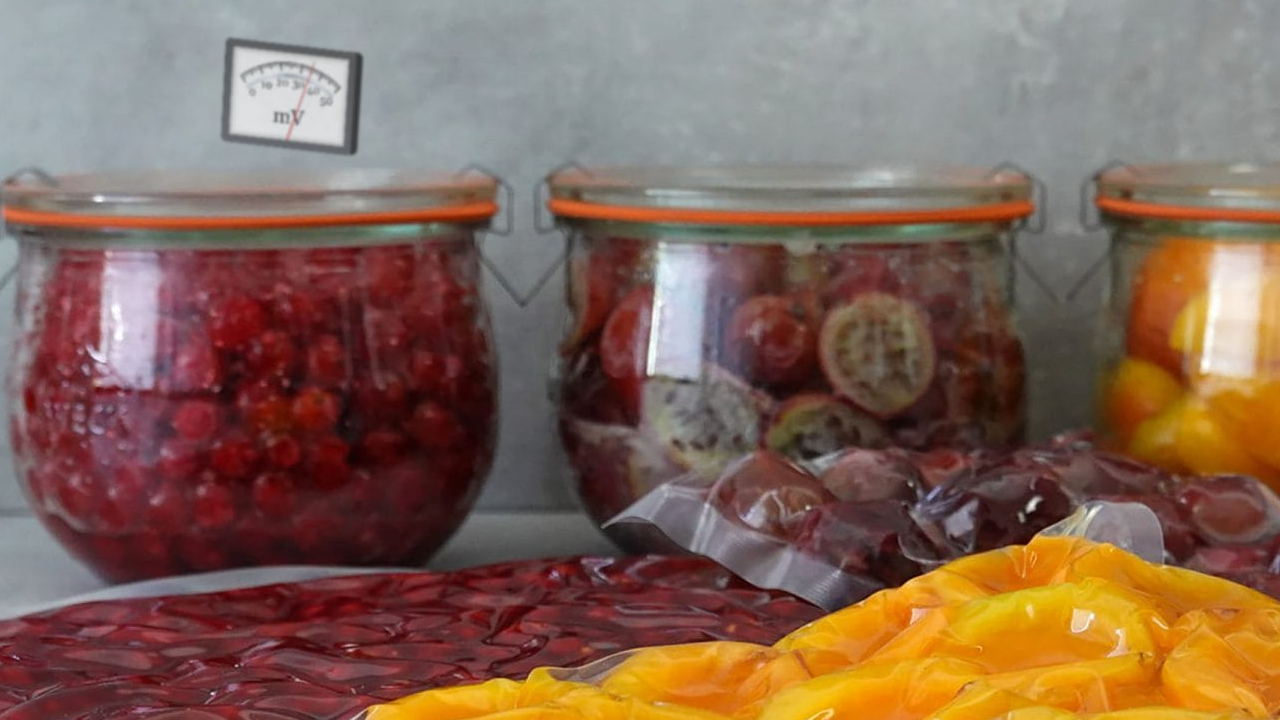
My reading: {"value": 35, "unit": "mV"}
